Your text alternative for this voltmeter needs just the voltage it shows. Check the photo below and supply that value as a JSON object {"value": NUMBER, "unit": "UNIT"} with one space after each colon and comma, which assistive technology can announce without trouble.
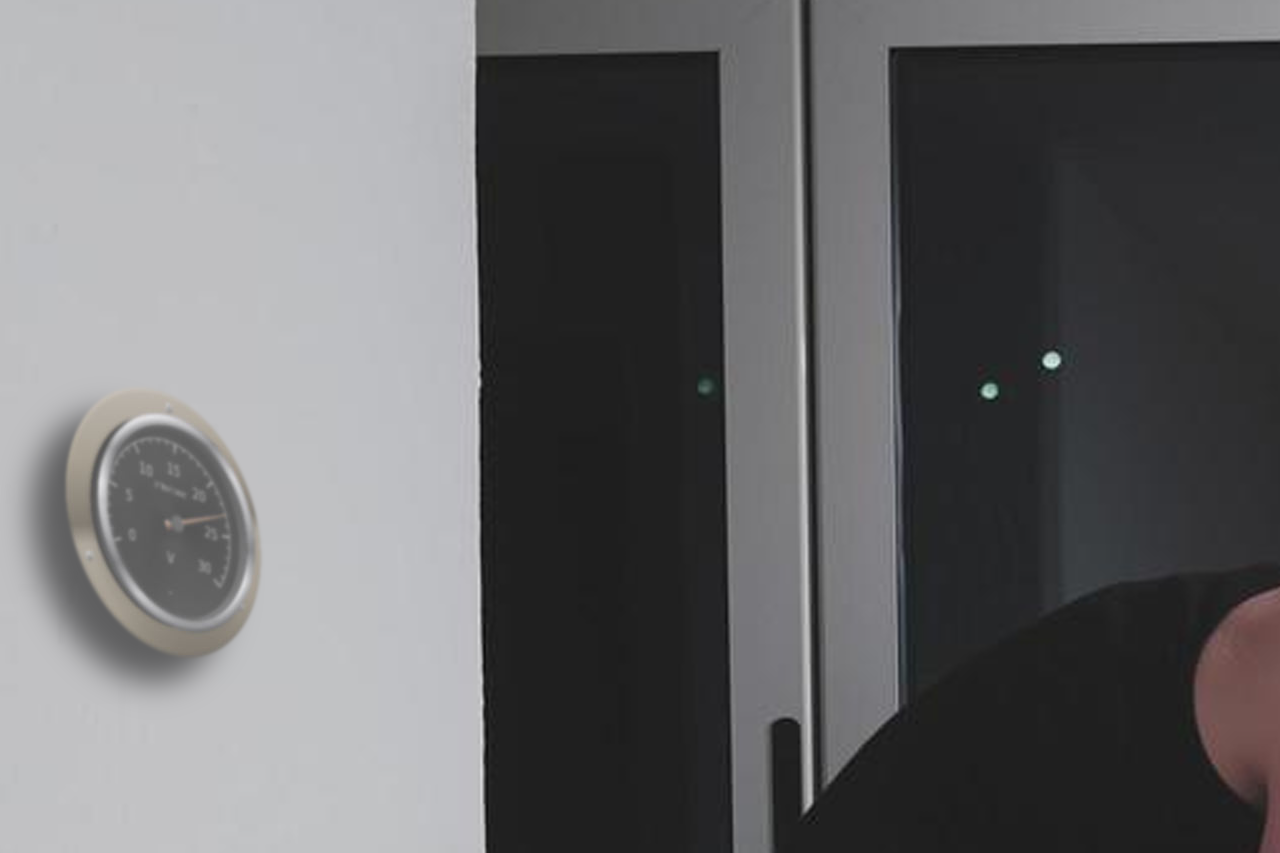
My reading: {"value": 23, "unit": "V"}
